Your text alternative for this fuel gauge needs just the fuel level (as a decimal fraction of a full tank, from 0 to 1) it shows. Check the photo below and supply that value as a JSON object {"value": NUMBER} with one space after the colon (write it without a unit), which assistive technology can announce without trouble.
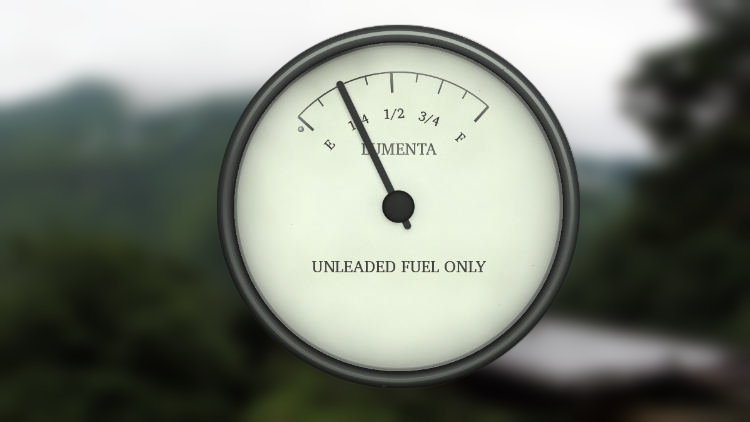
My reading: {"value": 0.25}
